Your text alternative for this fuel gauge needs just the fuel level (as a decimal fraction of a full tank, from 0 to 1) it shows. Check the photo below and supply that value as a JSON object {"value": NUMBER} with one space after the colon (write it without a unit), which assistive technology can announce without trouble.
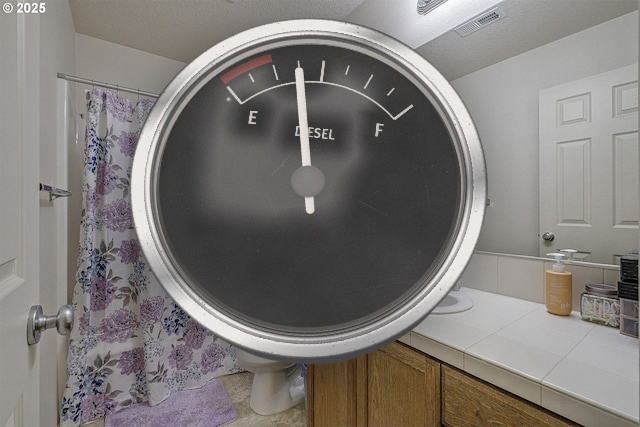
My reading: {"value": 0.375}
